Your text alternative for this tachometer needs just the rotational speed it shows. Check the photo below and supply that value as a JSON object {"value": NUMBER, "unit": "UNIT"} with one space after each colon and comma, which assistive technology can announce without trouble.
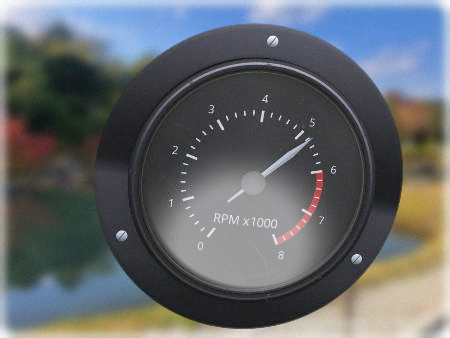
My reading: {"value": 5200, "unit": "rpm"}
